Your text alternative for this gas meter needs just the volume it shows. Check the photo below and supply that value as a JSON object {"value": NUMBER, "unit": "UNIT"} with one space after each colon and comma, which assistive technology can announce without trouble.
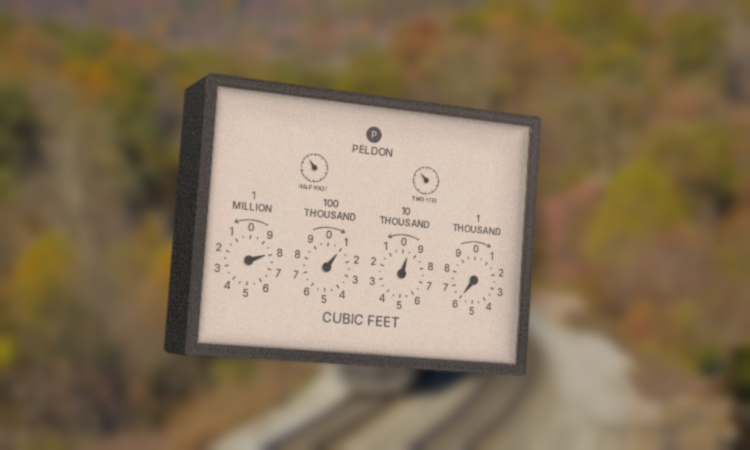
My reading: {"value": 809600, "unit": "ft³"}
